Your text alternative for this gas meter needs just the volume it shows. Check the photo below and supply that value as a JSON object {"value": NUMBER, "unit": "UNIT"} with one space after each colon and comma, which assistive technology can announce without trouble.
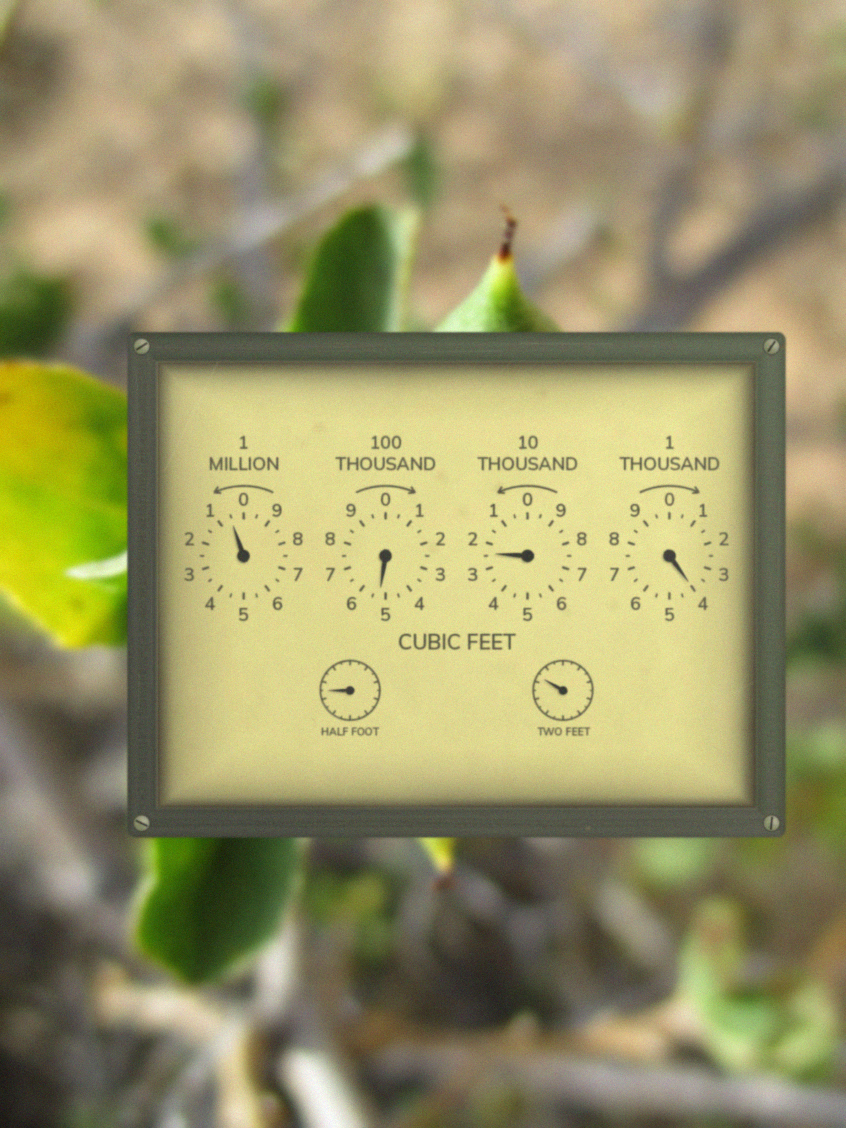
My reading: {"value": 52400, "unit": "ft³"}
